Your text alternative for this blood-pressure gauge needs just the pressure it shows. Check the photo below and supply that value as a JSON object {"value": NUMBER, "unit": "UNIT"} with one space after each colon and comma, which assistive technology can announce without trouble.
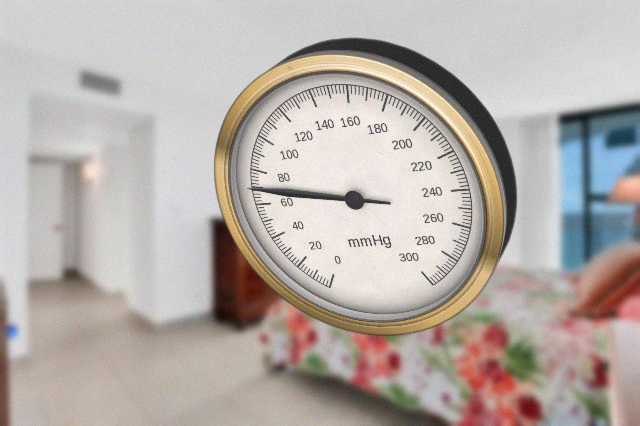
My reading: {"value": 70, "unit": "mmHg"}
